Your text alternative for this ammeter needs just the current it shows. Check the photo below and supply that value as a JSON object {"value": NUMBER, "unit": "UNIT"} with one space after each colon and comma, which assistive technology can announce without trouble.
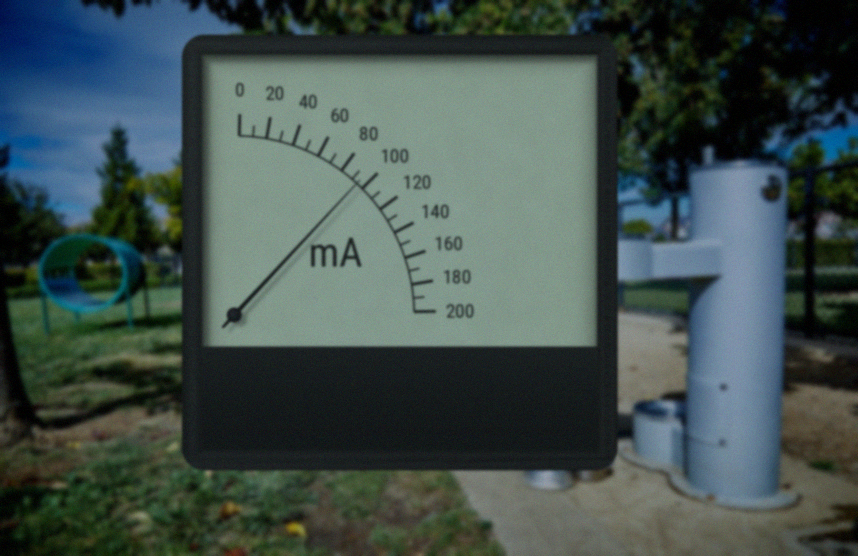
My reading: {"value": 95, "unit": "mA"}
